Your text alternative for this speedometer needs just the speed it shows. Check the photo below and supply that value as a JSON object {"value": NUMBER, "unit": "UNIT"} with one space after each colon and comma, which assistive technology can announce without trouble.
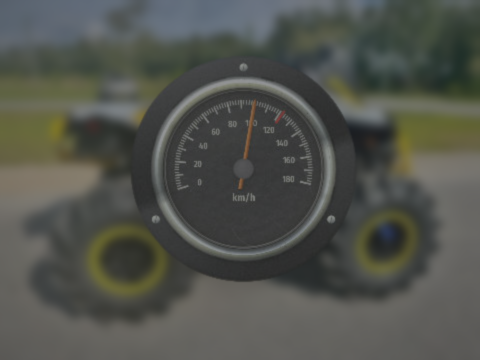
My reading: {"value": 100, "unit": "km/h"}
